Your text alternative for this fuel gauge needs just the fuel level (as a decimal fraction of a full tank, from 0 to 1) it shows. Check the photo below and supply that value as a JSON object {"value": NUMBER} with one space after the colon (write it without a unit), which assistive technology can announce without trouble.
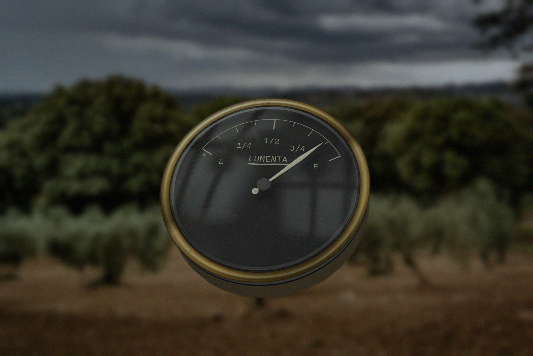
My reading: {"value": 0.875}
